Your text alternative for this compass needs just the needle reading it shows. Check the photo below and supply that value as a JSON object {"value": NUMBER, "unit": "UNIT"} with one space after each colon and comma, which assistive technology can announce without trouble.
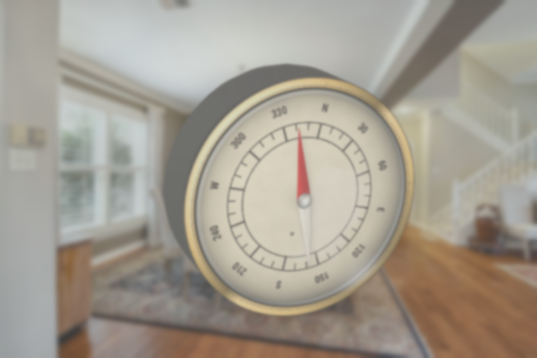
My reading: {"value": 340, "unit": "°"}
